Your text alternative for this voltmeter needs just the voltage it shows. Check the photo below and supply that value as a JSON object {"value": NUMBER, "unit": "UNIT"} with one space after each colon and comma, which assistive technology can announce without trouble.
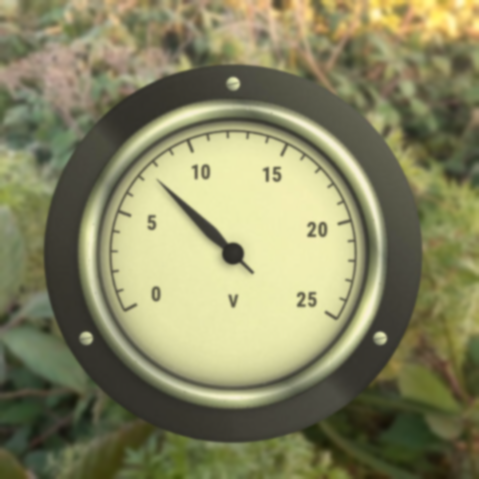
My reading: {"value": 7.5, "unit": "V"}
